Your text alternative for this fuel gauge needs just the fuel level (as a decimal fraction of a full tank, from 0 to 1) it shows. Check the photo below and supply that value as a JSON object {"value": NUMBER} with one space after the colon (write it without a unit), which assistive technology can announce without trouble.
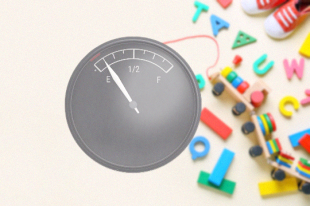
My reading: {"value": 0.125}
